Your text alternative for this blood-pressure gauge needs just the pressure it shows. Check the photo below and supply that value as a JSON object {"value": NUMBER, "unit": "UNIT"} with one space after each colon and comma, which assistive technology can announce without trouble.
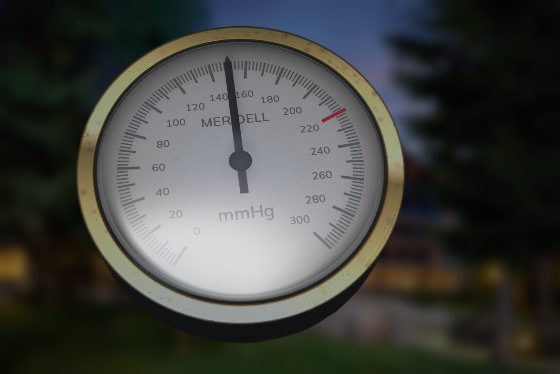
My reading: {"value": 150, "unit": "mmHg"}
